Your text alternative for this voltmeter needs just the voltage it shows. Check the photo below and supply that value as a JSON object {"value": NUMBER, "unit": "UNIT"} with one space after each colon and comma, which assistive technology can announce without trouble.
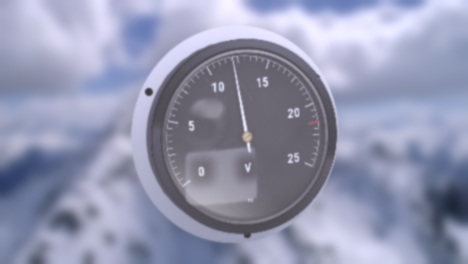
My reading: {"value": 12, "unit": "V"}
